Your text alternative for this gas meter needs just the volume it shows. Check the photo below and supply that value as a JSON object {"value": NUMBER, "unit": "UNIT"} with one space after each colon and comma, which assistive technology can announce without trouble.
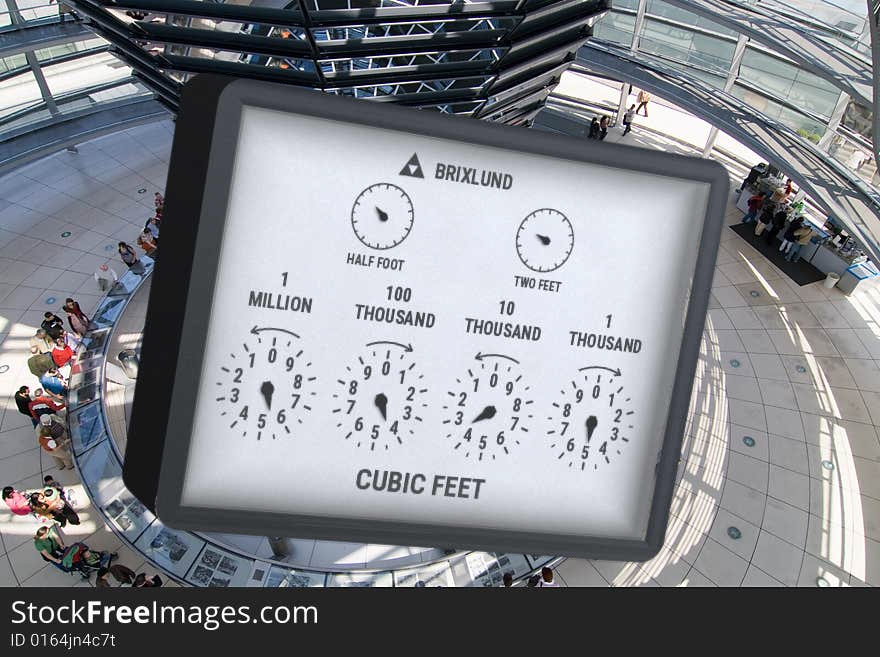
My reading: {"value": 543500, "unit": "ft³"}
